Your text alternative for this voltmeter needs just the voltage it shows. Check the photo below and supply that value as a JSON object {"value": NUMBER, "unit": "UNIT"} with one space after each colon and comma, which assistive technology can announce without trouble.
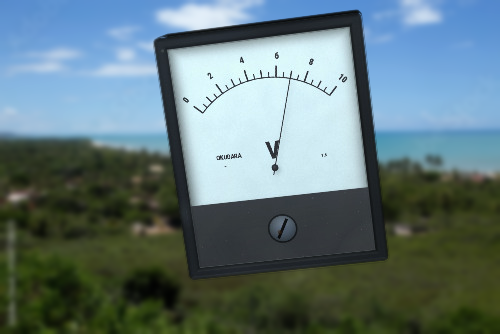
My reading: {"value": 7, "unit": "V"}
